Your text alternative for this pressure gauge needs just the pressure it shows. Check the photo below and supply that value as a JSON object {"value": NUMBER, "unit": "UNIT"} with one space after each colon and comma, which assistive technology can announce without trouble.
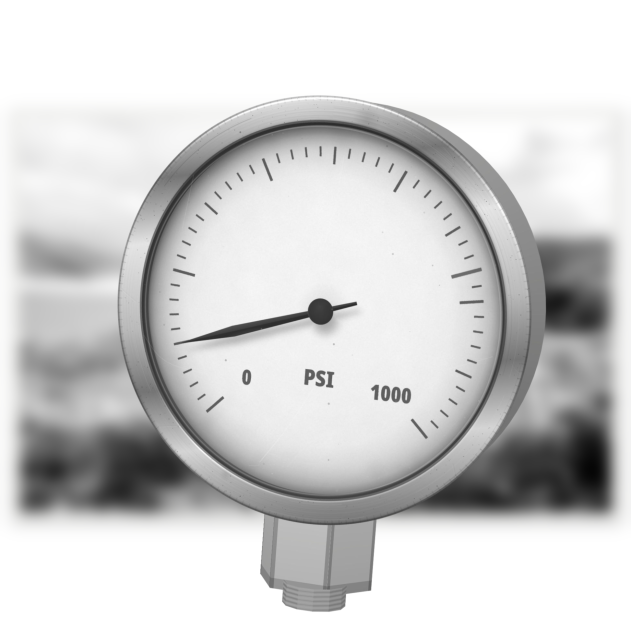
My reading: {"value": 100, "unit": "psi"}
